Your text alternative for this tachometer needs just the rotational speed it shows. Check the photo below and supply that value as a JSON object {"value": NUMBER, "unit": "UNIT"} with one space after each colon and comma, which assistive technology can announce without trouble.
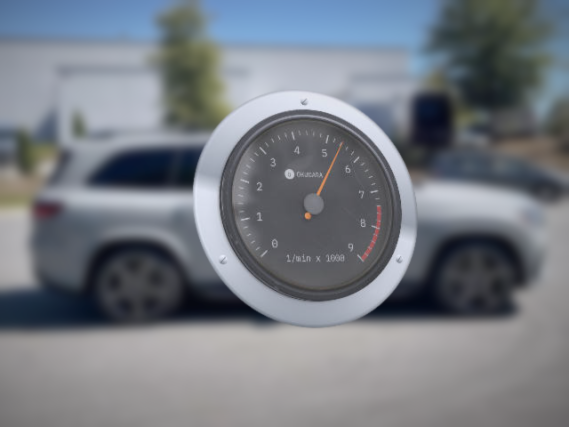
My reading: {"value": 5400, "unit": "rpm"}
